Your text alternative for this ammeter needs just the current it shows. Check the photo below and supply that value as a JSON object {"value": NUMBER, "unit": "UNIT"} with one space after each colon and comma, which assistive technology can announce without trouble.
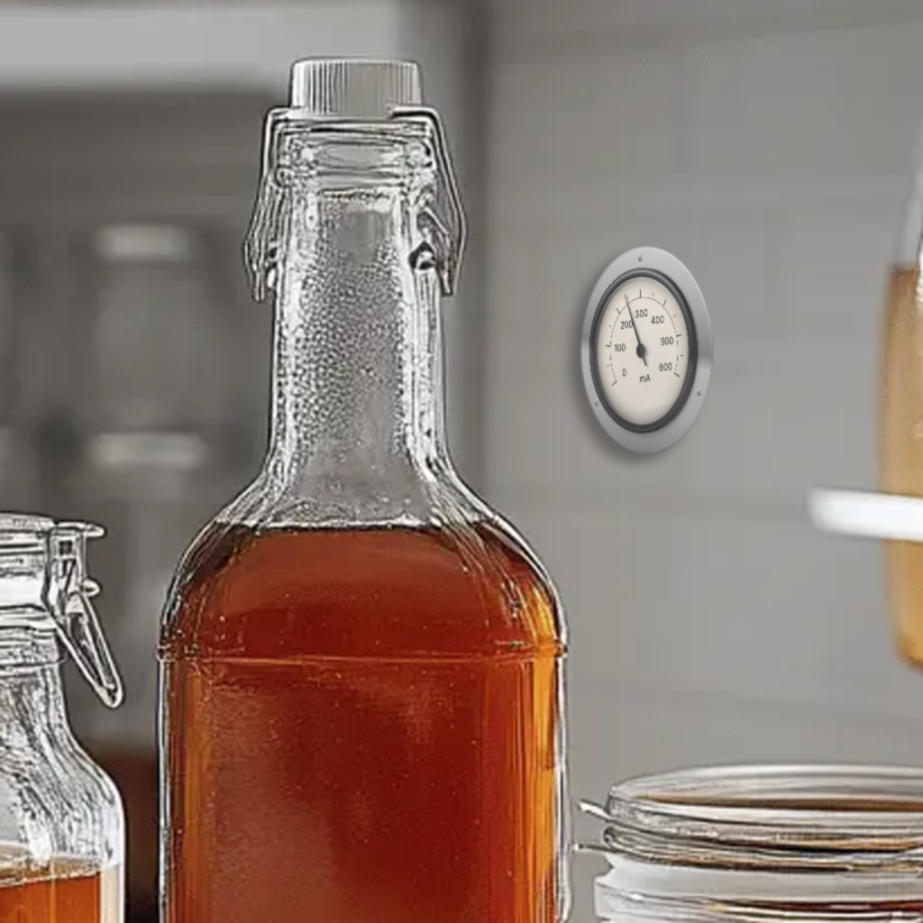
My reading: {"value": 250, "unit": "mA"}
